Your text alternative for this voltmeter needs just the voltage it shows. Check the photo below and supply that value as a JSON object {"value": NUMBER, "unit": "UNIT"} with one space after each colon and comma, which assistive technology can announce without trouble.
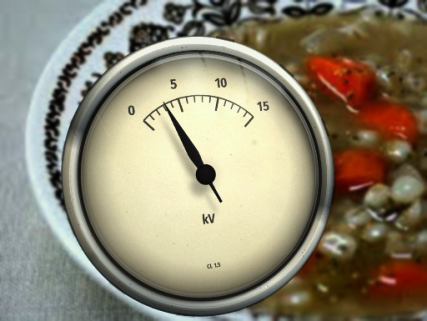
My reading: {"value": 3, "unit": "kV"}
